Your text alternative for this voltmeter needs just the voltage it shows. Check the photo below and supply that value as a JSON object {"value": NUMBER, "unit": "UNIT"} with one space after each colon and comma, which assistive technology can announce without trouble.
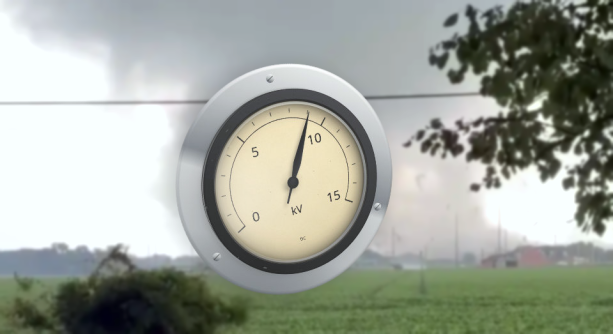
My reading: {"value": 9, "unit": "kV"}
